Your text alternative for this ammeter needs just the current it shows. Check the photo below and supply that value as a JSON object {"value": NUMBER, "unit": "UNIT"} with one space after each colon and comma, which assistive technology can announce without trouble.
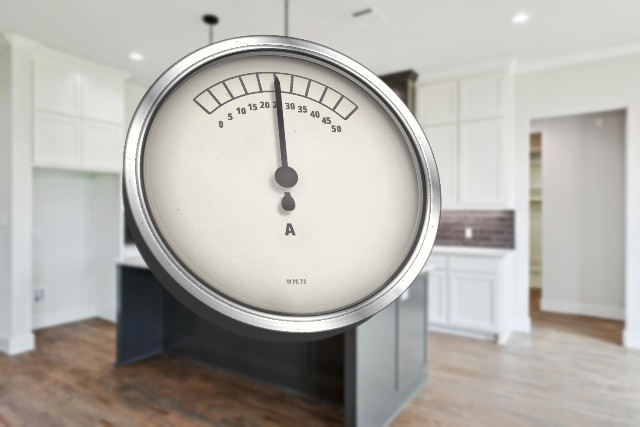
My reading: {"value": 25, "unit": "A"}
